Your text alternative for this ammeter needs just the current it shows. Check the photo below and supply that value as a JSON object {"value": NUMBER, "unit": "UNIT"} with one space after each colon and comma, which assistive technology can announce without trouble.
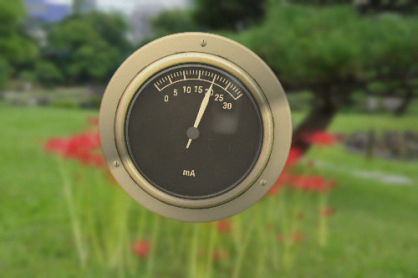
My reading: {"value": 20, "unit": "mA"}
